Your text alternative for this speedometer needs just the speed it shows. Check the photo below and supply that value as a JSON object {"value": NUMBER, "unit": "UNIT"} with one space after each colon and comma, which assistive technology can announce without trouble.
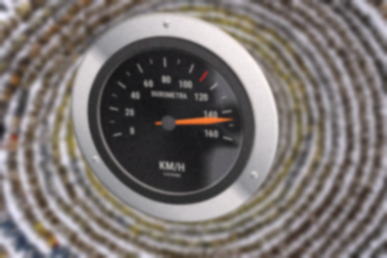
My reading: {"value": 145, "unit": "km/h"}
